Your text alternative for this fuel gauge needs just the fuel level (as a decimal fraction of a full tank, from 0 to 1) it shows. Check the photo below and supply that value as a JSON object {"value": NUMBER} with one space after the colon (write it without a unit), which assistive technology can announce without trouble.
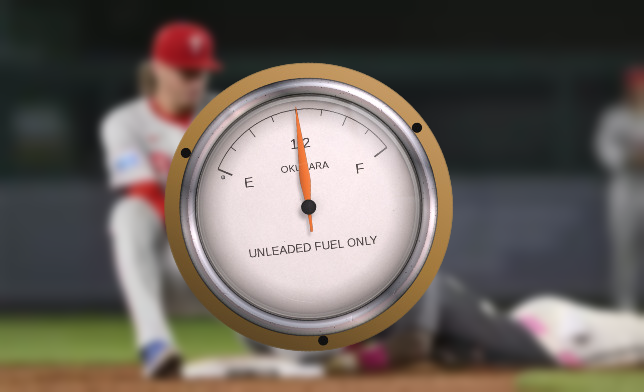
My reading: {"value": 0.5}
